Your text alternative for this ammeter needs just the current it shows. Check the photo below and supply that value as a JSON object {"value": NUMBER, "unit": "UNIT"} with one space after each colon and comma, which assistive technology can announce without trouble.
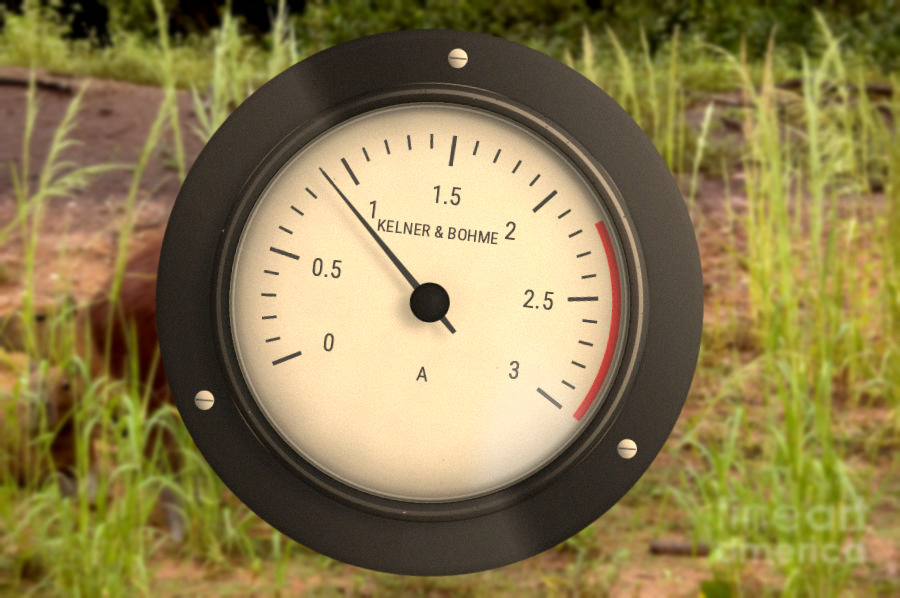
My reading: {"value": 0.9, "unit": "A"}
